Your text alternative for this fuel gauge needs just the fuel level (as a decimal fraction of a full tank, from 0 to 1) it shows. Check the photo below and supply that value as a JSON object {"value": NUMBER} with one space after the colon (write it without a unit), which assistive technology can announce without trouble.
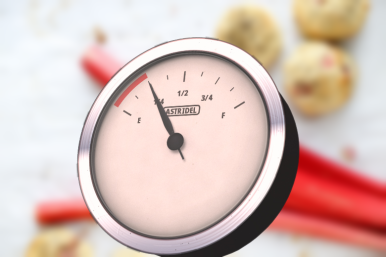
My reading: {"value": 0.25}
